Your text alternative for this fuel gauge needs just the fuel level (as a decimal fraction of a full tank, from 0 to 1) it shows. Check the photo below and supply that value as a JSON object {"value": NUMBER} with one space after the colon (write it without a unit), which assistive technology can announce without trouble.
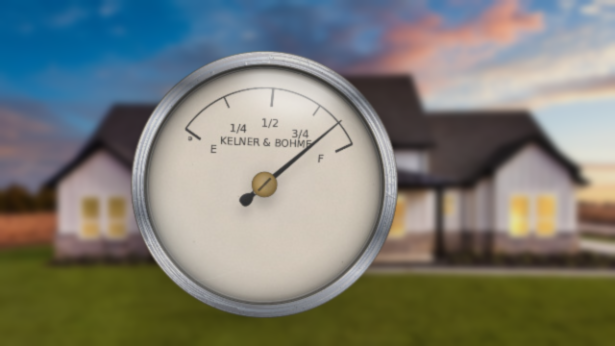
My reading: {"value": 0.875}
